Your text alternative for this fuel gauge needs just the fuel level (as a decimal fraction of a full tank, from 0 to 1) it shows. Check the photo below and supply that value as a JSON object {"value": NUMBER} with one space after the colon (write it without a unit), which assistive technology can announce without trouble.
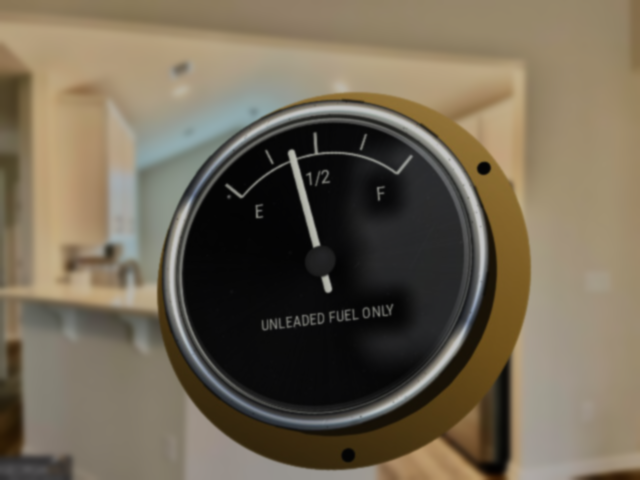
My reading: {"value": 0.375}
